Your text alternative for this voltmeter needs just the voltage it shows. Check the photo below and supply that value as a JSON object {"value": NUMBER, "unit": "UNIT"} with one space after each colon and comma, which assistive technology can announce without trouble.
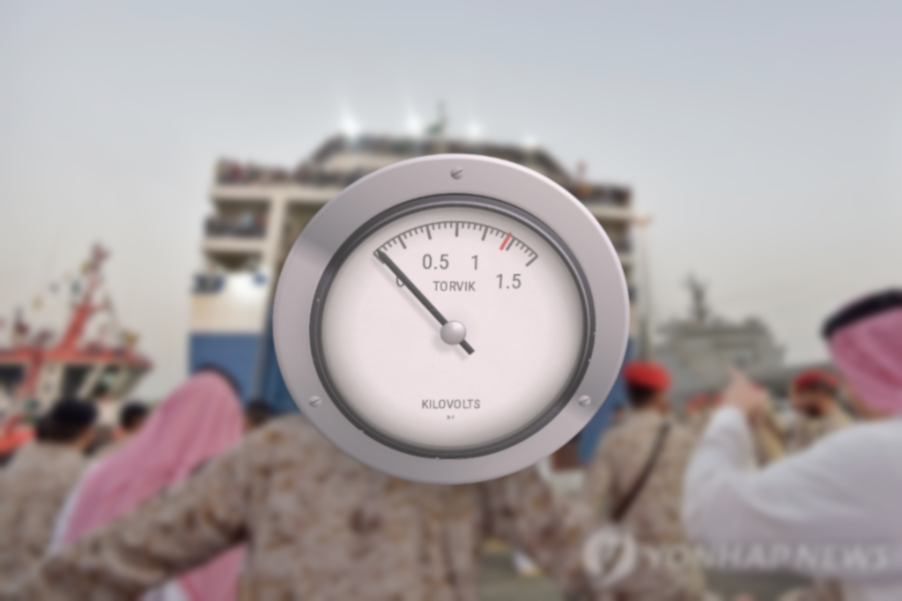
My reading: {"value": 0.05, "unit": "kV"}
